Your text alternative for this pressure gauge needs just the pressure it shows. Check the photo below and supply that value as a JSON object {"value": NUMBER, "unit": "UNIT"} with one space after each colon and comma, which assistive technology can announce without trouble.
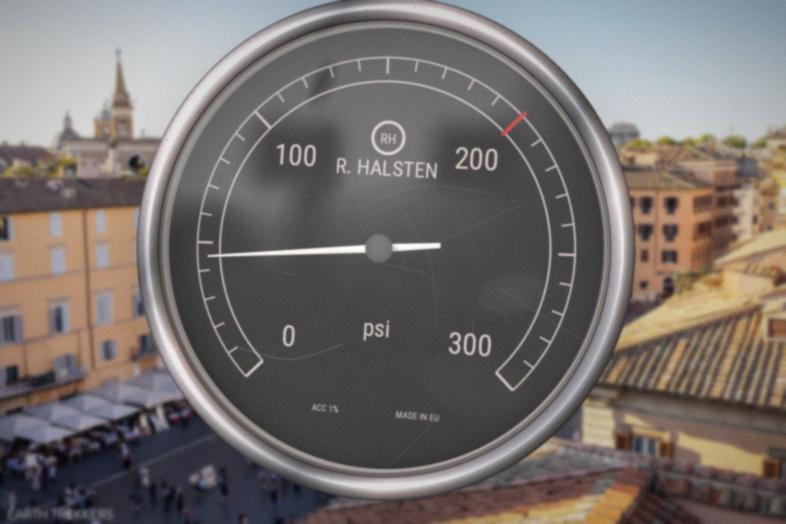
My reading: {"value": 45, "unit": "psi"}
